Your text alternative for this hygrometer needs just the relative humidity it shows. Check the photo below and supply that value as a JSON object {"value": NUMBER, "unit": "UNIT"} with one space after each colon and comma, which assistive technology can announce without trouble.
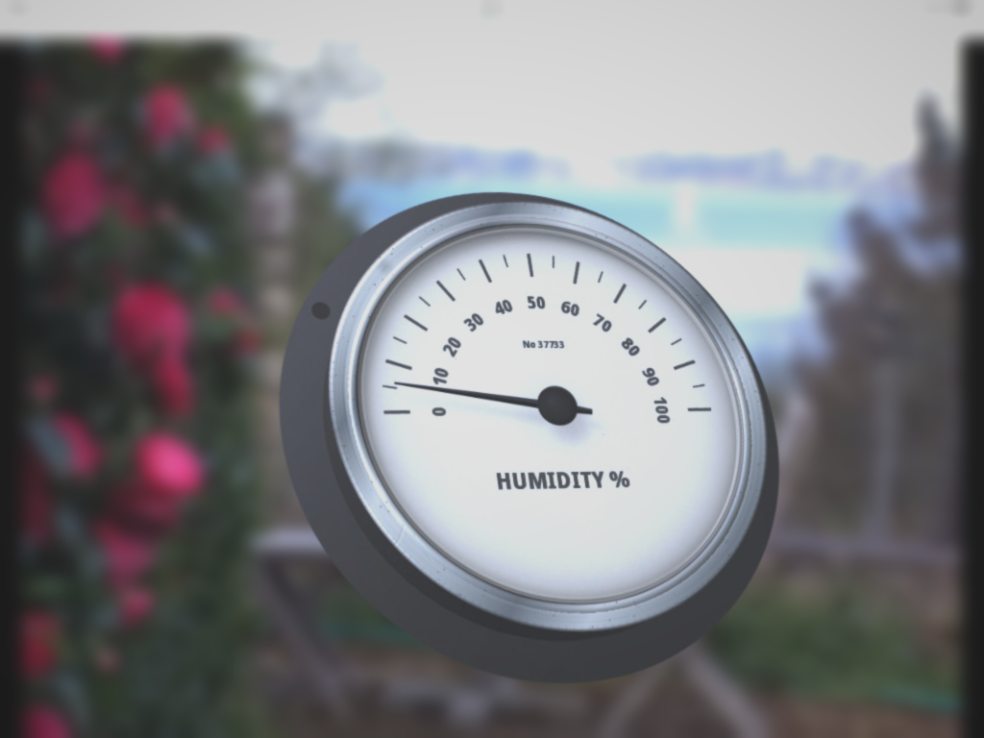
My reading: {"value": 5, "unit": "%"}
